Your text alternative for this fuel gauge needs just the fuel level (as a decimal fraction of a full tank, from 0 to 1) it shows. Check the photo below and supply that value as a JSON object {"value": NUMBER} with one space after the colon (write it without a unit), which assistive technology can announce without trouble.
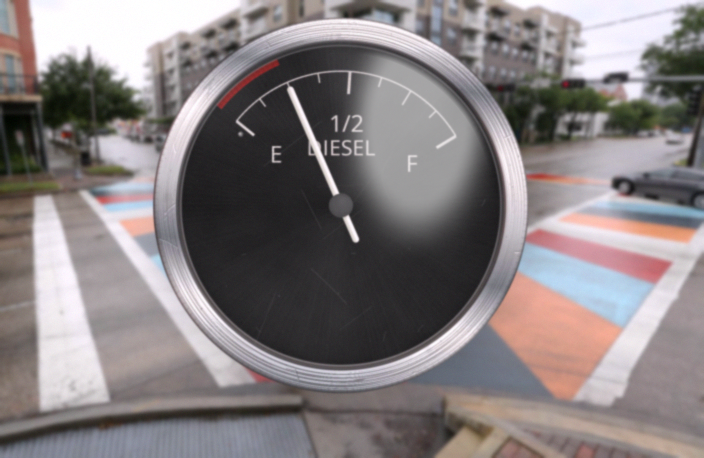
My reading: {"value": 0.25}
